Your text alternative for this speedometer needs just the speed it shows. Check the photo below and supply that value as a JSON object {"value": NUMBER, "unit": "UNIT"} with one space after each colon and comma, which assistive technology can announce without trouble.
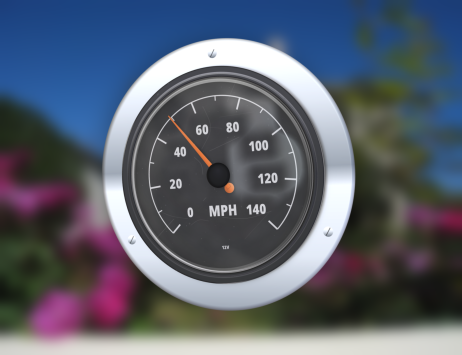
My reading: {"value": 50, "unit": "mph"}
